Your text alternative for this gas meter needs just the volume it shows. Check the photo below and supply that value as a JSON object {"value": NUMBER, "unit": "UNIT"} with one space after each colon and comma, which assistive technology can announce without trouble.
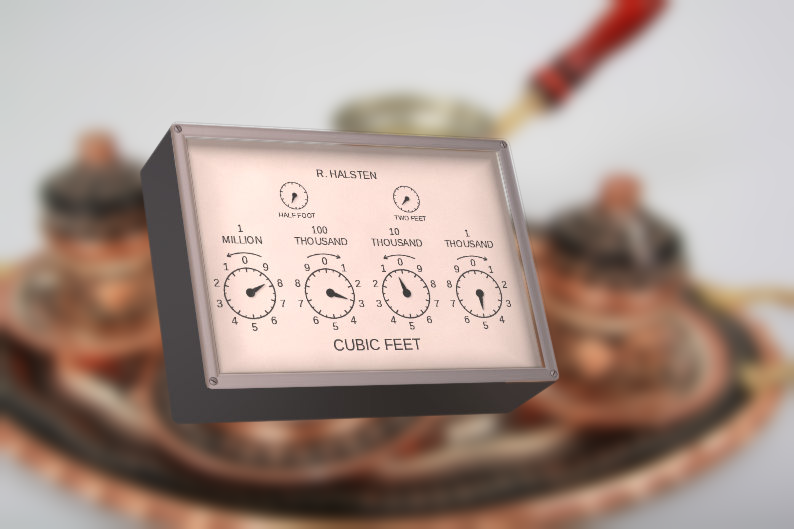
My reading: {"value": 830500, "unit": "ft³"}
